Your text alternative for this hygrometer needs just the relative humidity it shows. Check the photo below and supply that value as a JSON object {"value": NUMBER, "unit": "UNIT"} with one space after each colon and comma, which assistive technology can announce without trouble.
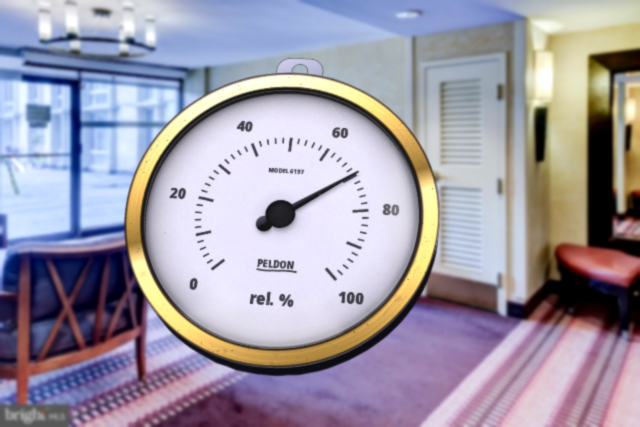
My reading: {"value": 70, "unit": "%"}
